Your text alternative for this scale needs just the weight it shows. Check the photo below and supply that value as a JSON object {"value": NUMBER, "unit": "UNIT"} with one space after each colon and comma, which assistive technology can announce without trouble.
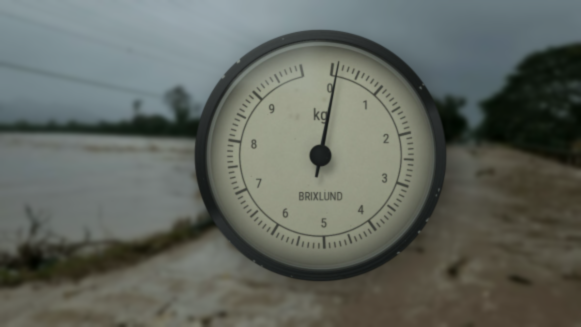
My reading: {"value": 0.1, "unit": "kg"}
